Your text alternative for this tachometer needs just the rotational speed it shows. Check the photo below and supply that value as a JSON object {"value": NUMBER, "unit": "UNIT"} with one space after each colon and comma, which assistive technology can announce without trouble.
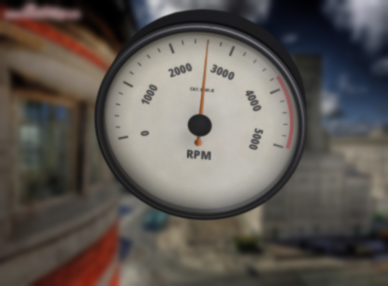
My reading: {"value": 2600, "unit": "rpm"}
